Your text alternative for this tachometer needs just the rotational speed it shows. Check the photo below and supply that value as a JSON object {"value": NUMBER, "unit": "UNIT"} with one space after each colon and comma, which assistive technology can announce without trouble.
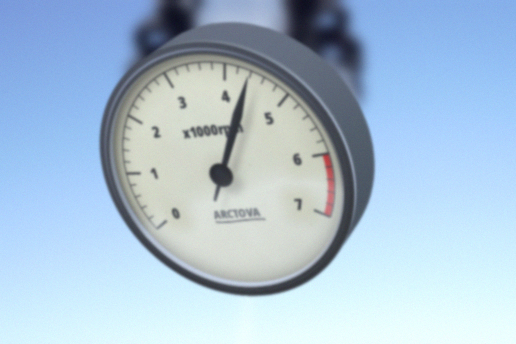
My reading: {"value": 4400, "unit": "rpm"}
